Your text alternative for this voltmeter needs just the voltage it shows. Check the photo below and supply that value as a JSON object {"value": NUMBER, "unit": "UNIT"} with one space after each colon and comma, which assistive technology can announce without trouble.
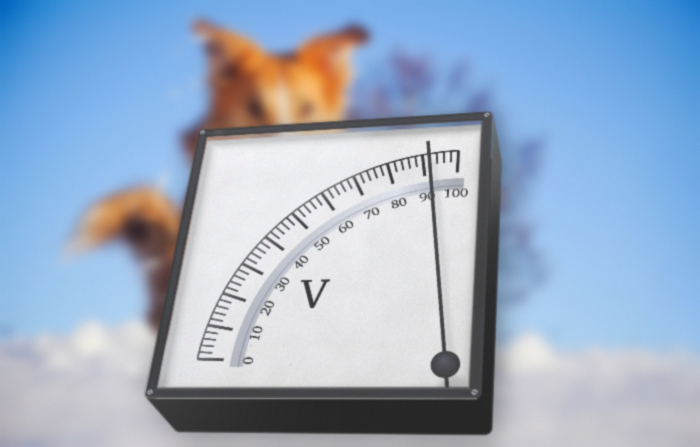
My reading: {"value": 92, "unit": "V"}
